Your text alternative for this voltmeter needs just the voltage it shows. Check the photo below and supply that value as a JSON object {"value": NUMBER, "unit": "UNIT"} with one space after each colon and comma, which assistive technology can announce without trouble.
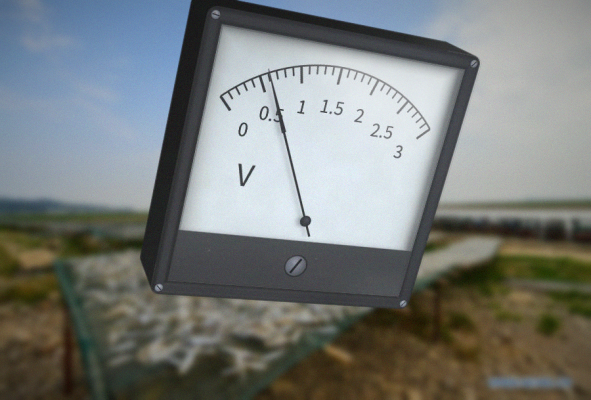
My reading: {"value": 0.6, "unit": "V"}
